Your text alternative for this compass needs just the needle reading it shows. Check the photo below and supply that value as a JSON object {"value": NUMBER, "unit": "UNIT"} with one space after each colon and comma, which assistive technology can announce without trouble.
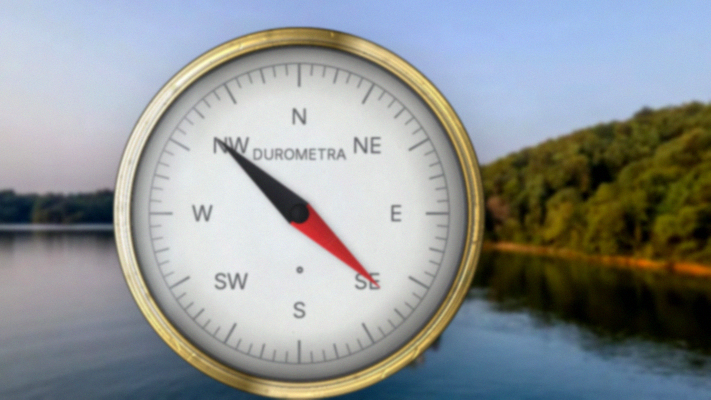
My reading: {"value": 132.5, "unit": "°"}
